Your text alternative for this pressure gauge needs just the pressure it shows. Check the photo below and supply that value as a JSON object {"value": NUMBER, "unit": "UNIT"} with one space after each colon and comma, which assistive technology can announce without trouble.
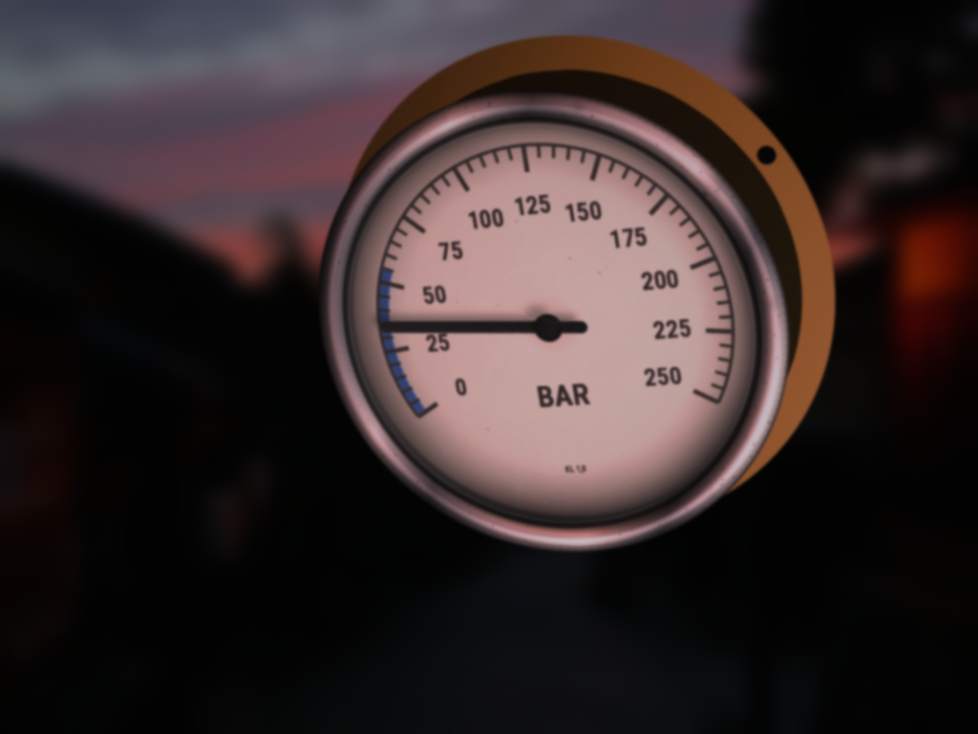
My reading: {"value": 35, "unit": "bar"}
